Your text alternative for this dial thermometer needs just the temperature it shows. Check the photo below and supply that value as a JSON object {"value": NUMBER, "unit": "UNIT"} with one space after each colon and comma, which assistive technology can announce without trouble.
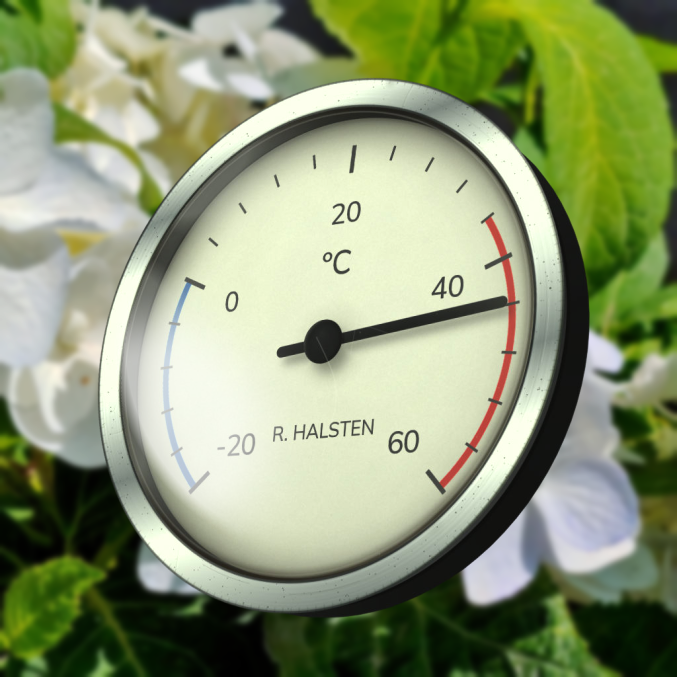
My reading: {"value": 44, "unit": "°C"}
